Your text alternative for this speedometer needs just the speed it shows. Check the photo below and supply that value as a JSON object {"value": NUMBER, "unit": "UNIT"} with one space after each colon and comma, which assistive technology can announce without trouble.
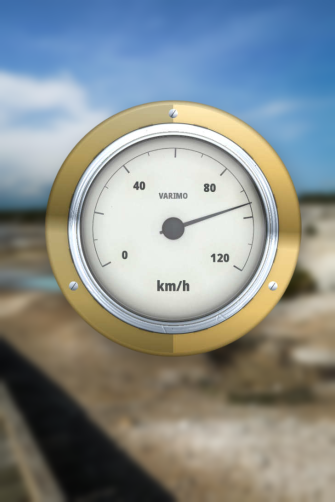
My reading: {"value": 95, "unit": "km/h"}
